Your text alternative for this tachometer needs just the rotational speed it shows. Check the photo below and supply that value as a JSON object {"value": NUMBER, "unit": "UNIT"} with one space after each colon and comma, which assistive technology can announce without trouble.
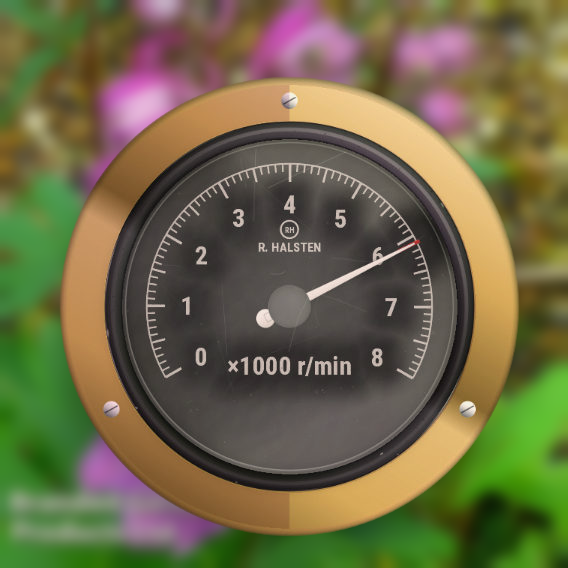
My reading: {"value": 6100, "unit": "rpm"}
